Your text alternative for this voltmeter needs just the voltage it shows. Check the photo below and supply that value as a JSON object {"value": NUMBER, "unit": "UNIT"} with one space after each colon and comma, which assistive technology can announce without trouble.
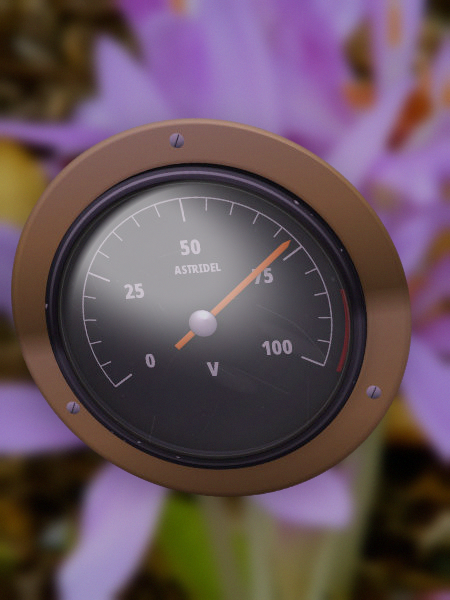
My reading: {"value": 72.5, "unit": "V"}
